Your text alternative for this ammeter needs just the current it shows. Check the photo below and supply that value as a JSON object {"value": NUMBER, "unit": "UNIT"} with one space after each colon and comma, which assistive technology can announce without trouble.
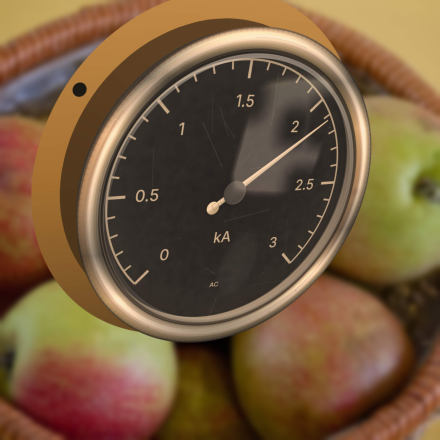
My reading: {"value": 2.1, "unit": "kA"}
